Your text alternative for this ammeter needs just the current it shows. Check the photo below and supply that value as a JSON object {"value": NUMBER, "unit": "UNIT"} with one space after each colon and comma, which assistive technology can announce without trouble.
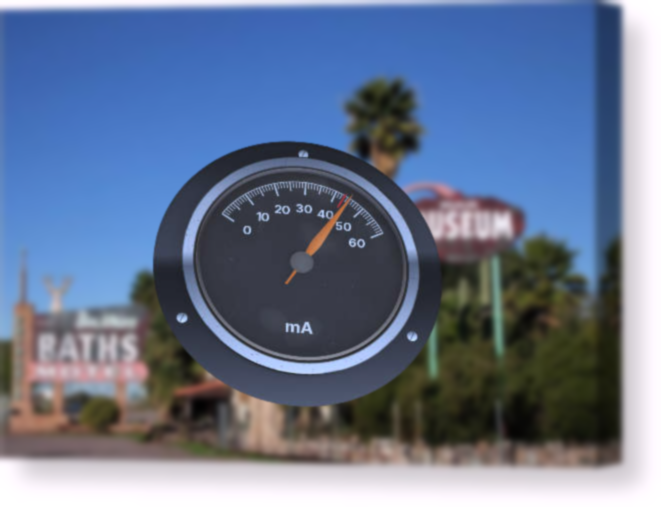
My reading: {"value": 45, "unit": "mA"}
